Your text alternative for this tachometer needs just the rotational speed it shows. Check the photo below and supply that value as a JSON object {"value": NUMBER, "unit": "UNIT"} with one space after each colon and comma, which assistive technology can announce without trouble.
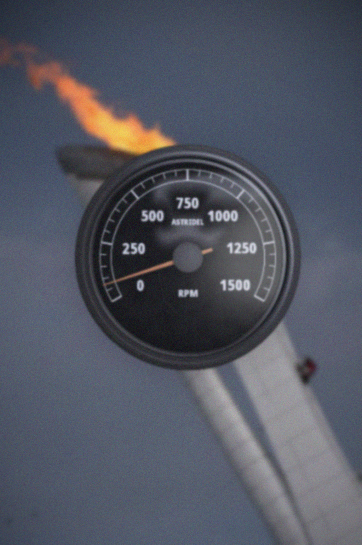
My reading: {"value": 75, "unit": "rpm"}
